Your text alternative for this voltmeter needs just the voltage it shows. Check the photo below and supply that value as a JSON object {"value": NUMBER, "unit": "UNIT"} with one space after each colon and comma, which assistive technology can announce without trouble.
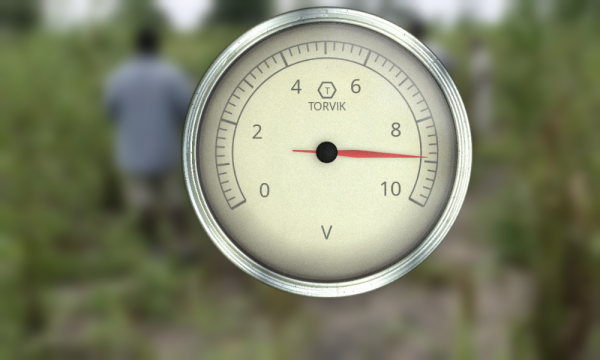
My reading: {"value": 8.9, "unit": "V"}
